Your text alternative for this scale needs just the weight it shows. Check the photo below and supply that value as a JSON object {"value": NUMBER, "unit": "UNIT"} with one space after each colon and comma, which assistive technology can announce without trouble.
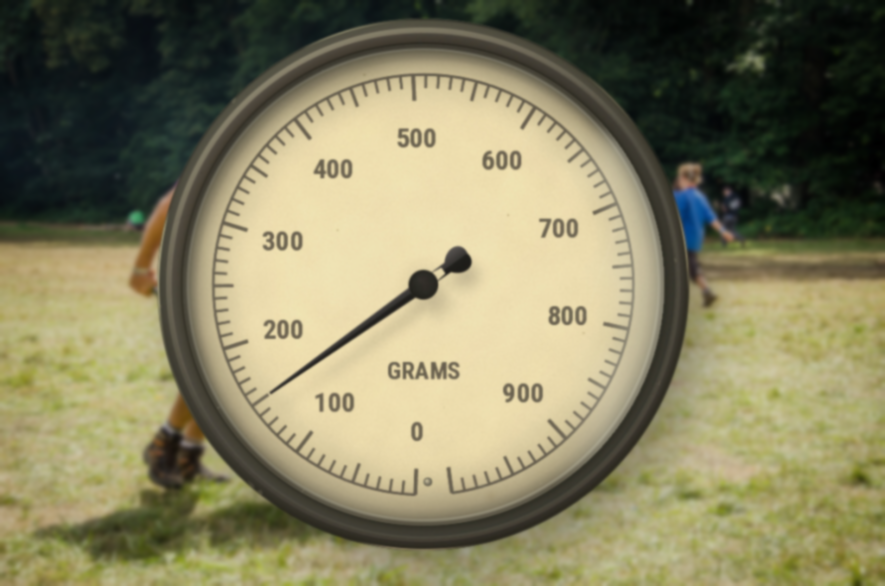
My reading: {"value": 150, "unit": "g"}
